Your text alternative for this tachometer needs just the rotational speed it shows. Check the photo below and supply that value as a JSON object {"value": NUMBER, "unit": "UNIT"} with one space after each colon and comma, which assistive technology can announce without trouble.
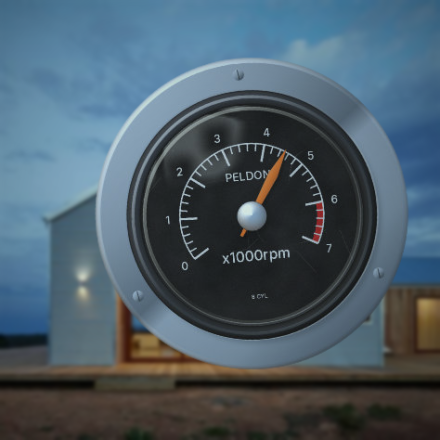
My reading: {"value": 4500, "unit": "rpm"}
